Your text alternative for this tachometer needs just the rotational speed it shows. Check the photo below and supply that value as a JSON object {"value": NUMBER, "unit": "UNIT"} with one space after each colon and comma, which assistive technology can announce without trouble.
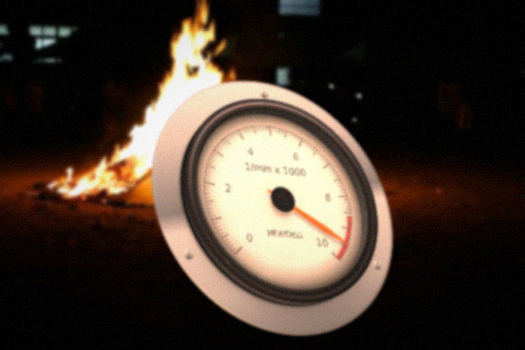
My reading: {"value": 9500, "unit": "rpm"}
